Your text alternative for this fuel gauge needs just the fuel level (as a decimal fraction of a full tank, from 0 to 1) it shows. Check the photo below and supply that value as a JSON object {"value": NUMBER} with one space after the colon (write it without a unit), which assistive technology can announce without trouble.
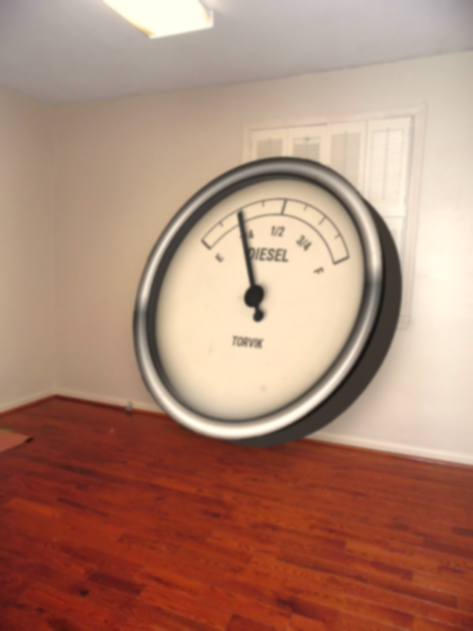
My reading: {"value": 0.25}
